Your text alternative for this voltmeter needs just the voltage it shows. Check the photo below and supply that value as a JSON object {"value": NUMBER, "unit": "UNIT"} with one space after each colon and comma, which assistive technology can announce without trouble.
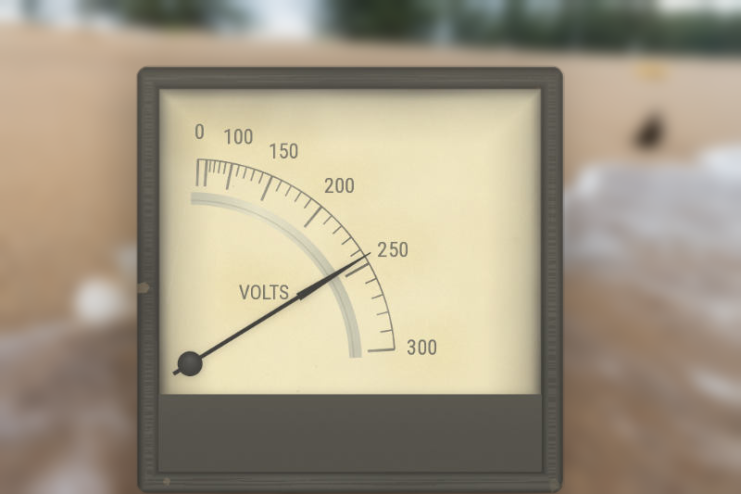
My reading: {"value": 245, "unit": "V"}
